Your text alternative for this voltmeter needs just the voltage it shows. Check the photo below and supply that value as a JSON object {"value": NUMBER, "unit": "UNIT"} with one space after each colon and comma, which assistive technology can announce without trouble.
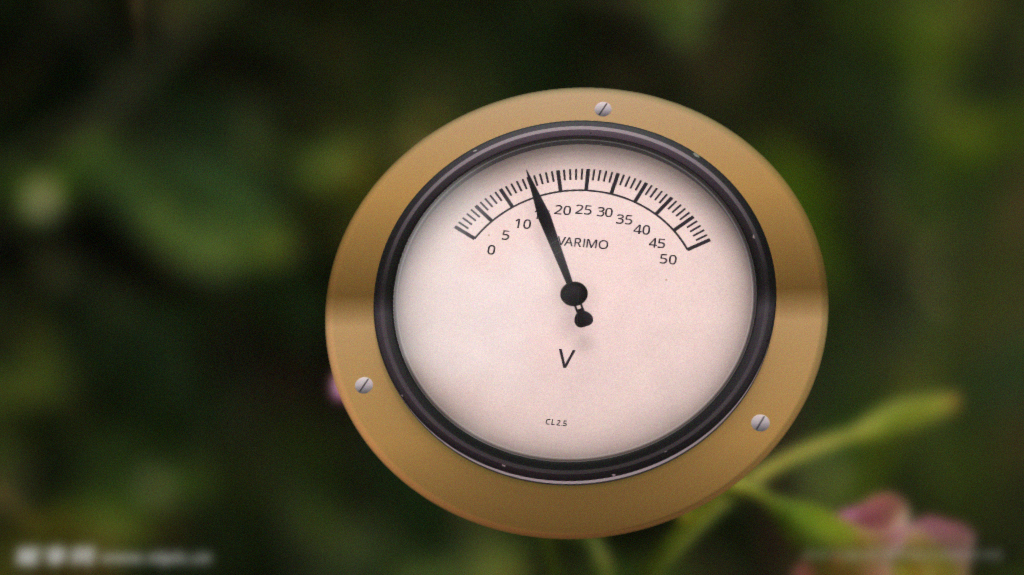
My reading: {"value": 15, "unit": "V"}
